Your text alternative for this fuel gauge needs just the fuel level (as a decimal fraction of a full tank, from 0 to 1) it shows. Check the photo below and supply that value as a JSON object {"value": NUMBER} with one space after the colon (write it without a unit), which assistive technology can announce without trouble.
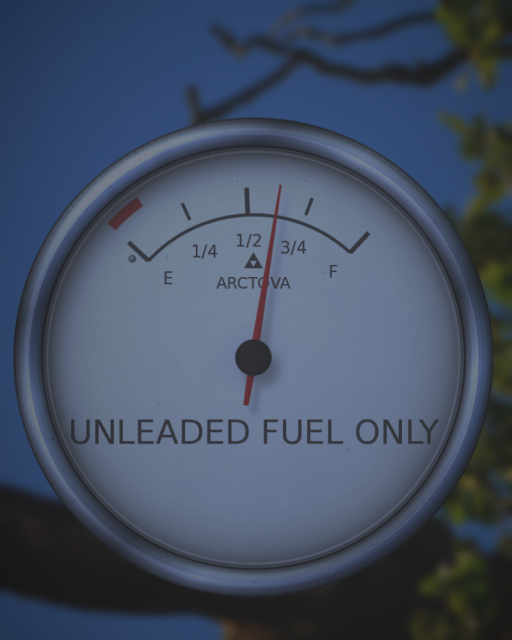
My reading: {"value": 0.625}
